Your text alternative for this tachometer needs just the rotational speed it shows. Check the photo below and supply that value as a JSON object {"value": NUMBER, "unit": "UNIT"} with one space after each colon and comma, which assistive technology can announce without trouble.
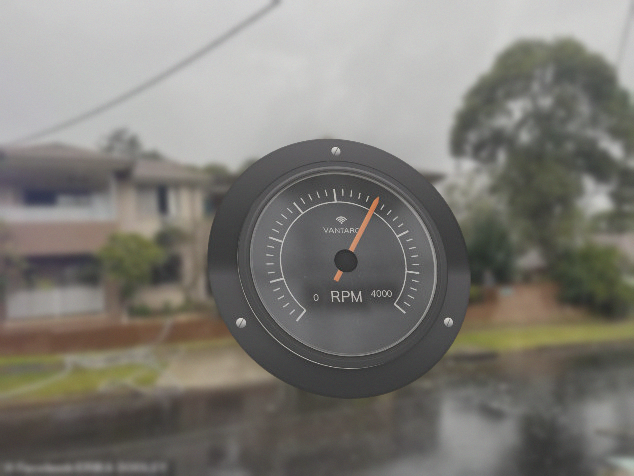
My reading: {"value": 2500, "unit": "rpm"}
